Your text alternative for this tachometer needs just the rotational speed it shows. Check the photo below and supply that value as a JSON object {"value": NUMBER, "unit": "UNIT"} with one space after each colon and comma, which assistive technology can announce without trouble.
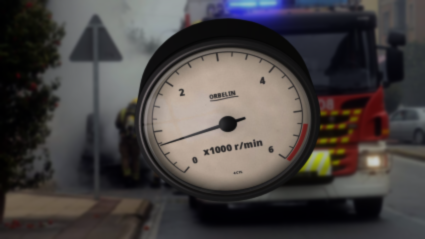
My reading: {"value": 750, "unit": "rpm"}
